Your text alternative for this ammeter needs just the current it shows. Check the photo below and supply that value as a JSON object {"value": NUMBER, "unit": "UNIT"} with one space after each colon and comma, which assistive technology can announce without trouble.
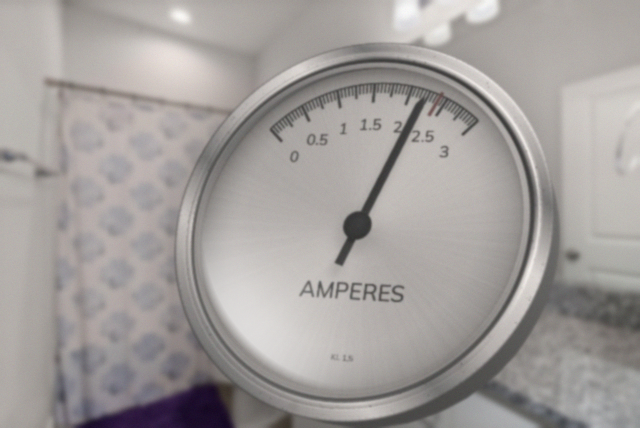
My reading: {"value": 2.25, "unit": "A"}
